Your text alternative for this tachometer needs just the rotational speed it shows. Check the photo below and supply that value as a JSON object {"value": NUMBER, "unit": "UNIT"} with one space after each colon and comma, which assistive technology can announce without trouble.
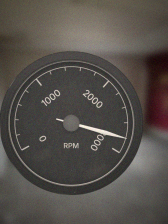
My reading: {"value": 2800, "unit": "rpm"}
